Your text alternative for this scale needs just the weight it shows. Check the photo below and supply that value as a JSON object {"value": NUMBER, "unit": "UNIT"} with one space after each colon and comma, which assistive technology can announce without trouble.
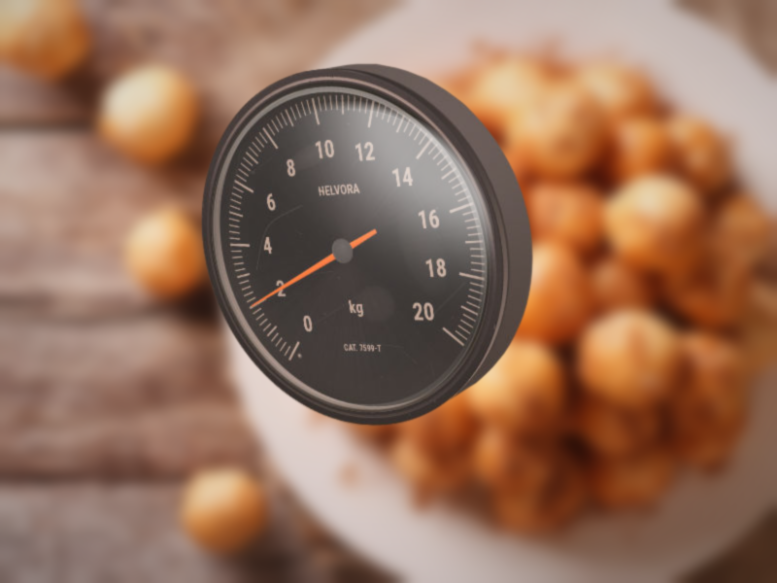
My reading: {"value": 2, "unit": "kg"}
